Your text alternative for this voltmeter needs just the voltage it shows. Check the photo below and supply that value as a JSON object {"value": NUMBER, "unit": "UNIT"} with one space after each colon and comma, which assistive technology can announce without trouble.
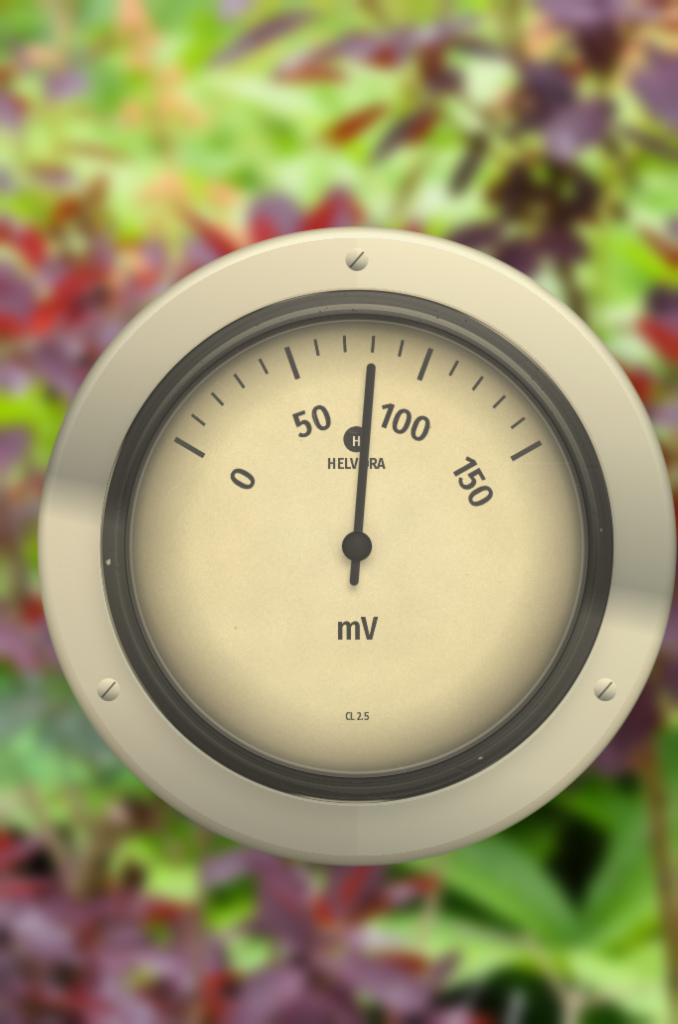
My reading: {"value": 80, "unit": "mV"}
